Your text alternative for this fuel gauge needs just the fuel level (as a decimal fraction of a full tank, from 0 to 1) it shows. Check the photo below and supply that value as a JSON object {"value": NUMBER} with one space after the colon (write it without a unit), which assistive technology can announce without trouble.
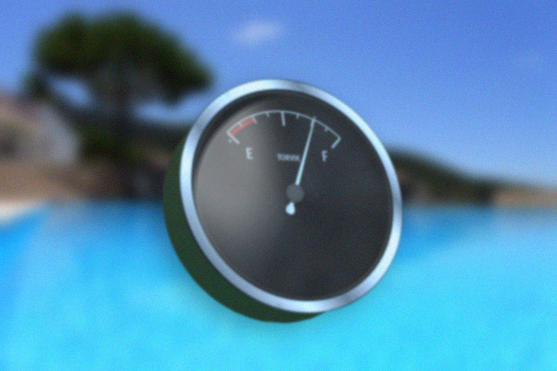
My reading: {"value": 0.75}
